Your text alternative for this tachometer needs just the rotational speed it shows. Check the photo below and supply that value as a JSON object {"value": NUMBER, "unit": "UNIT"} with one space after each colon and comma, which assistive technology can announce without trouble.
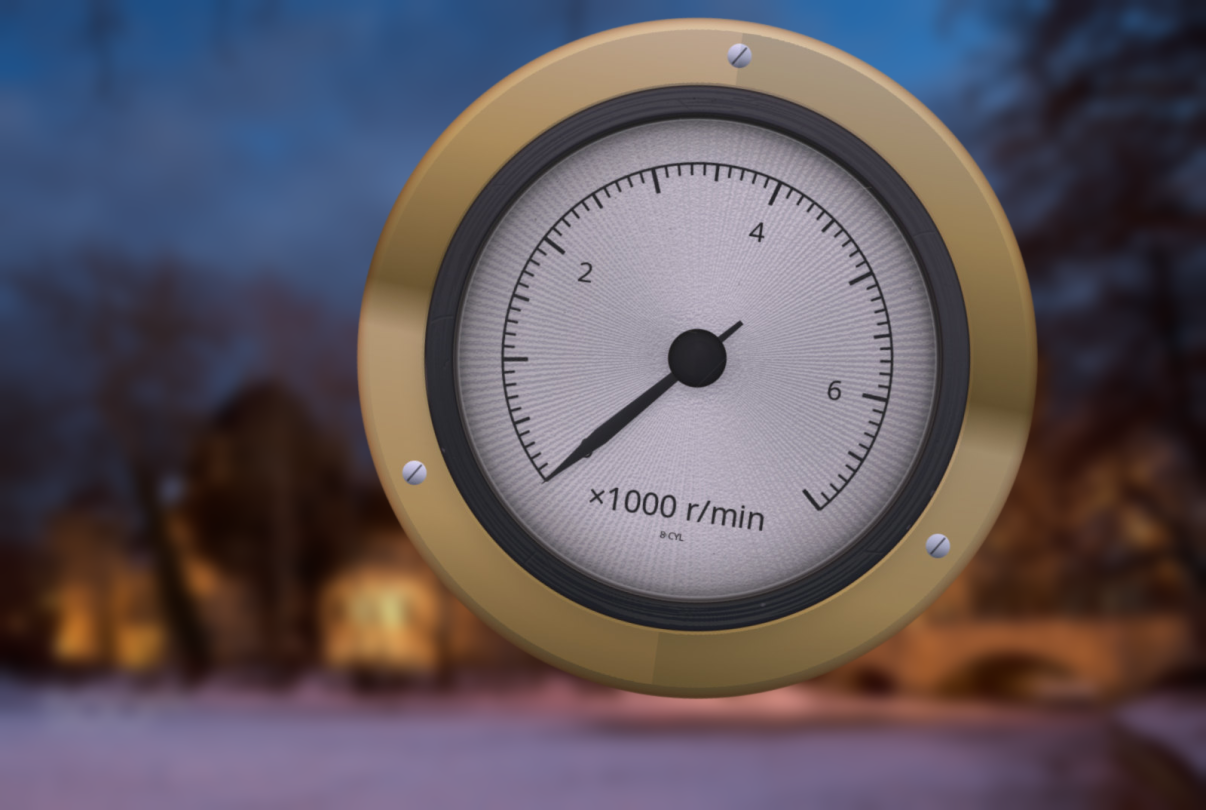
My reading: {"value": 0, "unit": "rpm"}
